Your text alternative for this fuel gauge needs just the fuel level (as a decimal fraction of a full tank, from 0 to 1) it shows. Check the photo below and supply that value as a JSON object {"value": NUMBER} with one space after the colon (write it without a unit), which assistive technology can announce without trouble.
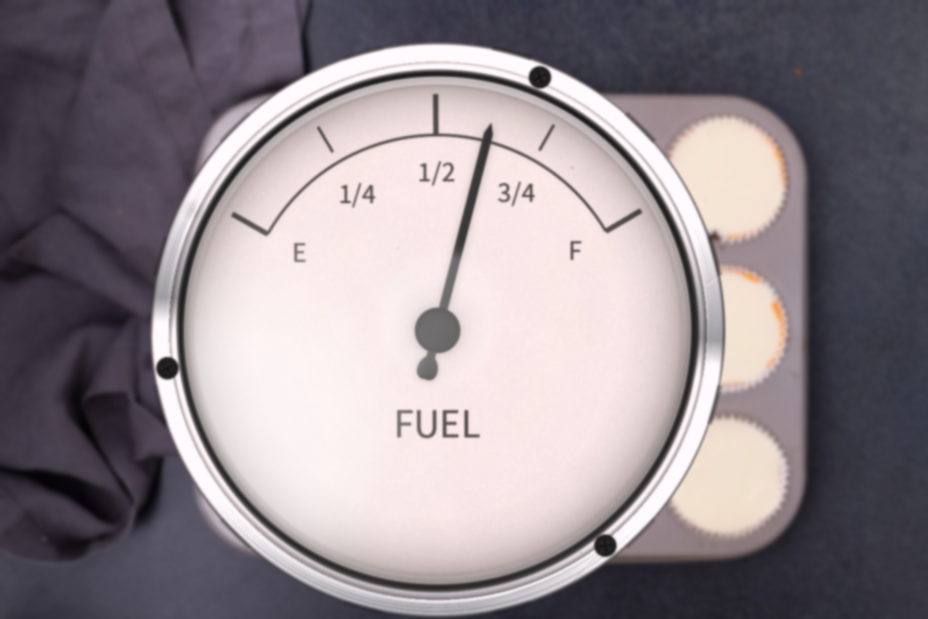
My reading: {"value": 0.625}
